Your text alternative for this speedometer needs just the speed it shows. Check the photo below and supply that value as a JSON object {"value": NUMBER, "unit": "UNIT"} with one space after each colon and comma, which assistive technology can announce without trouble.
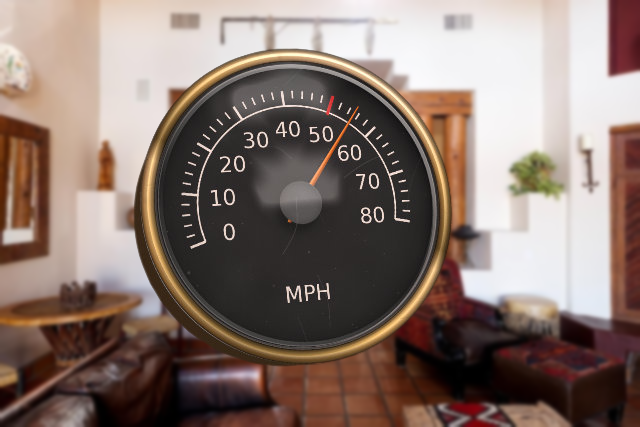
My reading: {"value": 55, "unit": "mph"}
